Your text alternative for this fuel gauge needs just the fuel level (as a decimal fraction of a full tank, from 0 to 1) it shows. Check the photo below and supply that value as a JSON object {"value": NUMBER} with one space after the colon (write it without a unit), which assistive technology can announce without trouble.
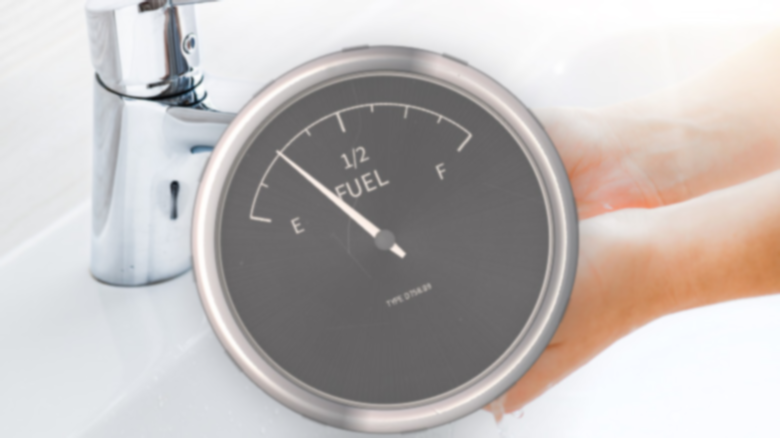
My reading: {"value": 0.25}
